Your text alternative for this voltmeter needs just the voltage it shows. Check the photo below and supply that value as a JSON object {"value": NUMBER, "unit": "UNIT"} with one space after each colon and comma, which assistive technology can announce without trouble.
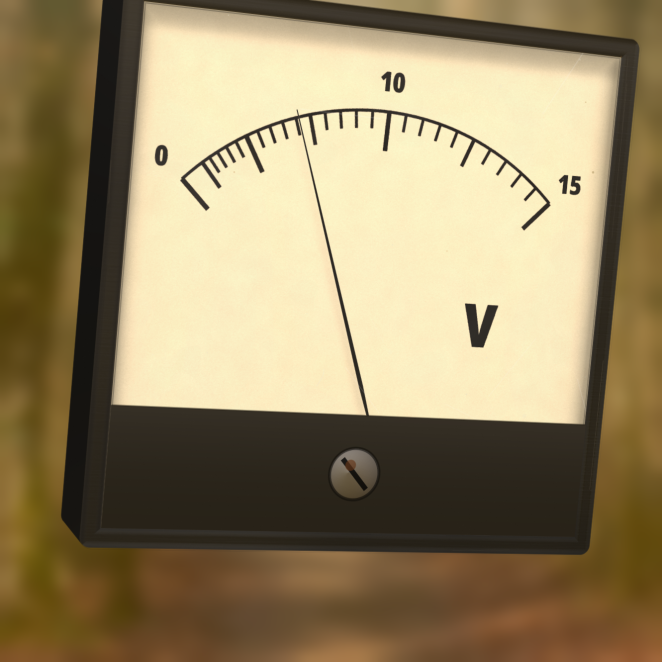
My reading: {"value": 7, "unit": "V"}
